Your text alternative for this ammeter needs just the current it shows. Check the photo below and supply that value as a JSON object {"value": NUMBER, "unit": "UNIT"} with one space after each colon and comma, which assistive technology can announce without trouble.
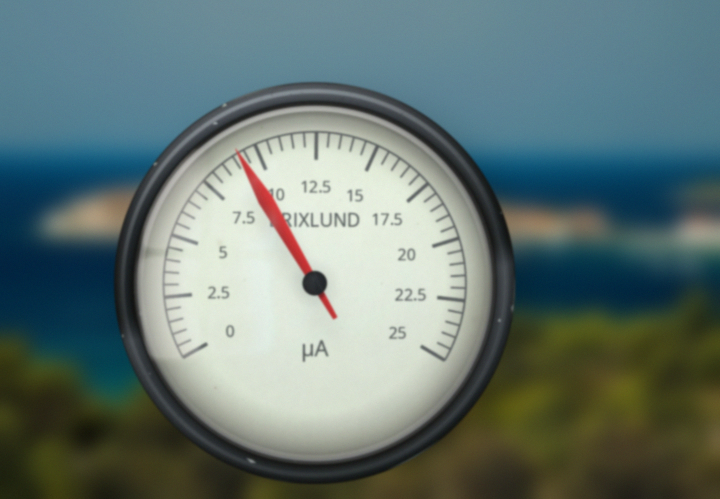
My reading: {"value": 9.25, "unit": "µA"}
